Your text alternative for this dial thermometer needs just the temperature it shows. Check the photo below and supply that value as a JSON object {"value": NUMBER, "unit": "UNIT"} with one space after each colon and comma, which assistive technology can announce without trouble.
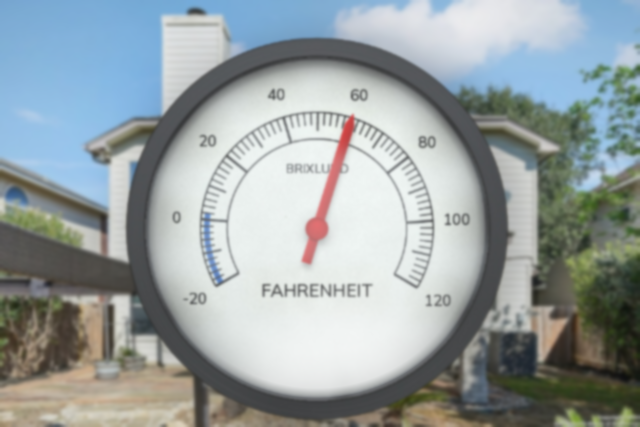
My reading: {"value": 60, "unit": "°F"}
